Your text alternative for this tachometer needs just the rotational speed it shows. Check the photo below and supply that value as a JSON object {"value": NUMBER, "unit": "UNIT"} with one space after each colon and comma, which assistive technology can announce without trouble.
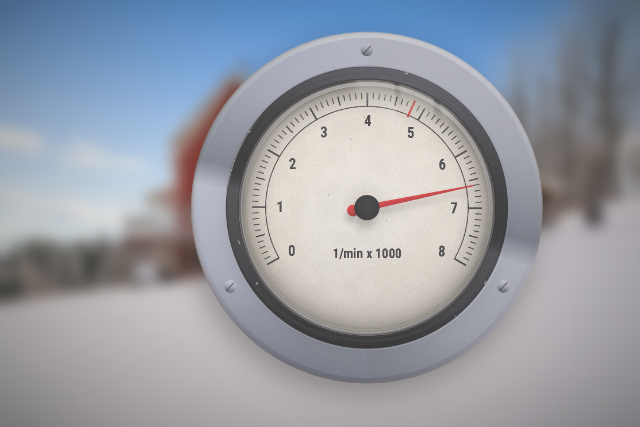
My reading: {"value": 6600, "unit": "rpm"}
